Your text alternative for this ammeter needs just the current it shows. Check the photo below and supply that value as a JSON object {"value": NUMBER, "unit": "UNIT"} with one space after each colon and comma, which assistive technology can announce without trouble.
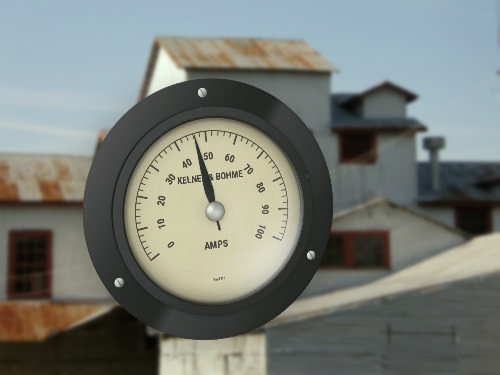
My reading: {"value": 46, "unit": "A"}
